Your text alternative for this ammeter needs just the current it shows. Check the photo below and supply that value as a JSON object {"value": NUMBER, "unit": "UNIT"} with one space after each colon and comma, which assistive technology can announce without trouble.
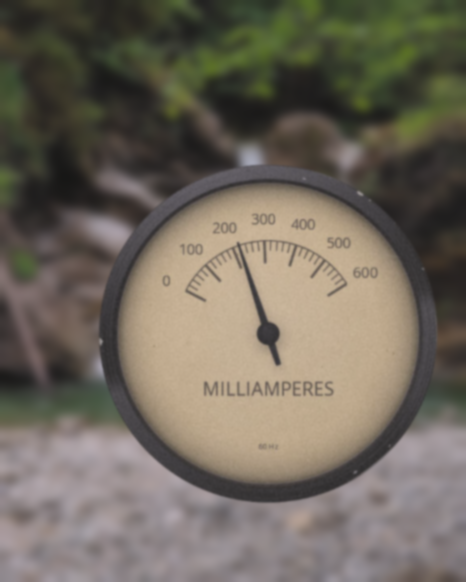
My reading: {"value": 220, "unit": "mA"}
